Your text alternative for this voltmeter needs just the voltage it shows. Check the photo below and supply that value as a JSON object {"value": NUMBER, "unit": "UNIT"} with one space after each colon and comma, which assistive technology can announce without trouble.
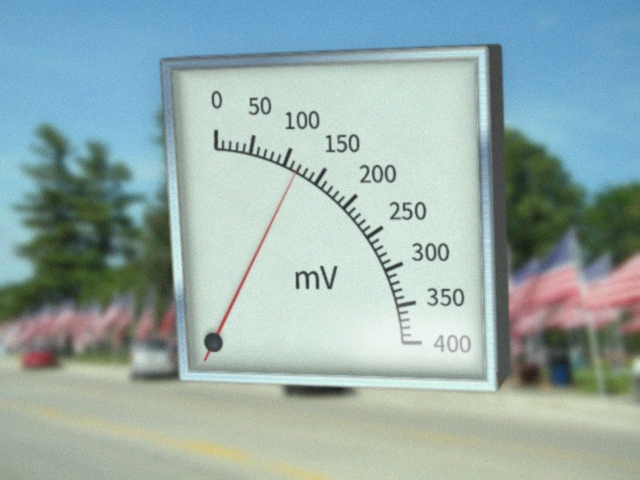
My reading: {"value": 120, "unit": "mV"}
